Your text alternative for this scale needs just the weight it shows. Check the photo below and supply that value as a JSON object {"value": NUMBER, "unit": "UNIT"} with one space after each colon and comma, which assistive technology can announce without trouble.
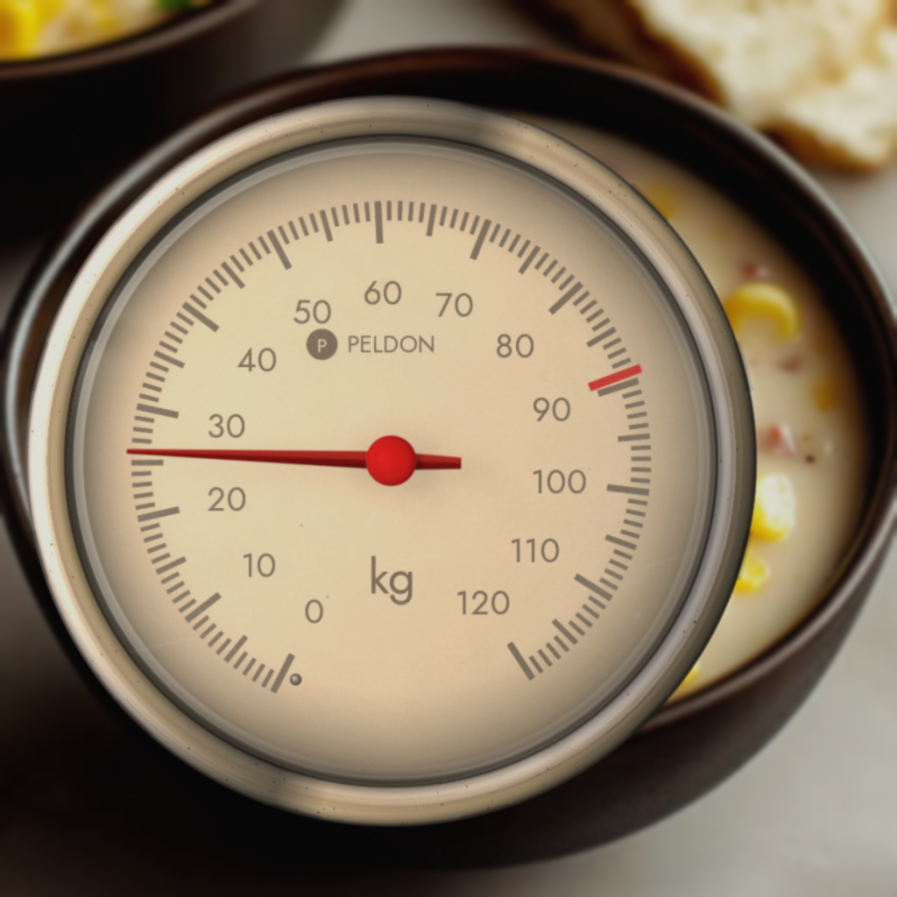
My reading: {"value": 26, "unit": "kg"}
